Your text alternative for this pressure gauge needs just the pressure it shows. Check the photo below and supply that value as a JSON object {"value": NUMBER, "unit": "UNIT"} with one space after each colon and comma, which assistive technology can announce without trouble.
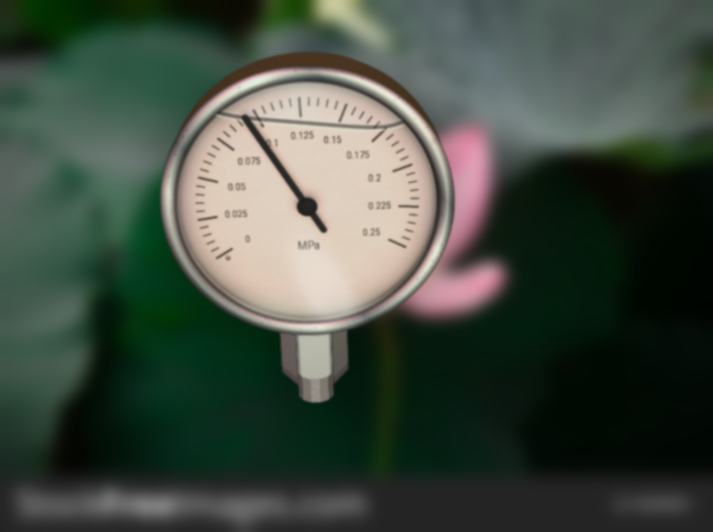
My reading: {"value": 0.095, "unit": "MPa"}
